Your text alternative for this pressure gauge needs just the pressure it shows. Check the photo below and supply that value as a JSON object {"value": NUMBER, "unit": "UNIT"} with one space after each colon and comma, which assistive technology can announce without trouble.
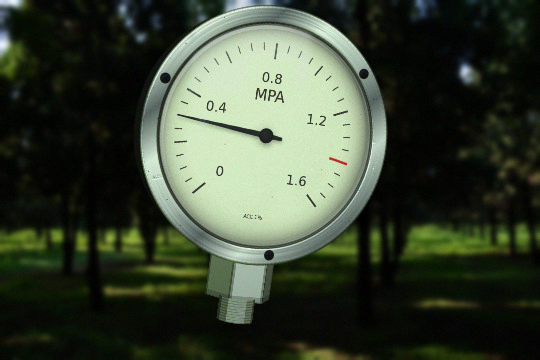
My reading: {"value": 0.3, "unit": "MPa"}
